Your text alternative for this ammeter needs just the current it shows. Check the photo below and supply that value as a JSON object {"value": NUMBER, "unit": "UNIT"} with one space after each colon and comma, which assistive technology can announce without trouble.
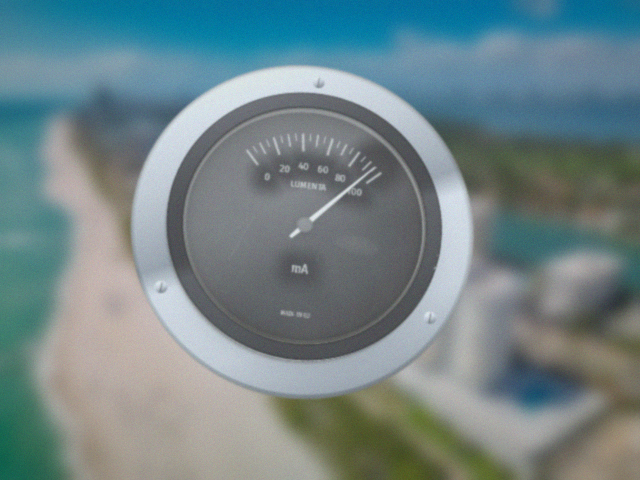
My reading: {"value": 95, "unit": "mA"}
